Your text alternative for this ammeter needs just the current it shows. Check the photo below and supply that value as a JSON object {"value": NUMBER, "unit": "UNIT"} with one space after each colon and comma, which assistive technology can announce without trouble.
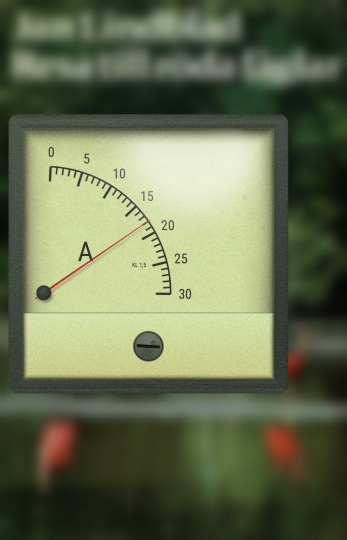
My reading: {"value": 18, "unit": "A"}
